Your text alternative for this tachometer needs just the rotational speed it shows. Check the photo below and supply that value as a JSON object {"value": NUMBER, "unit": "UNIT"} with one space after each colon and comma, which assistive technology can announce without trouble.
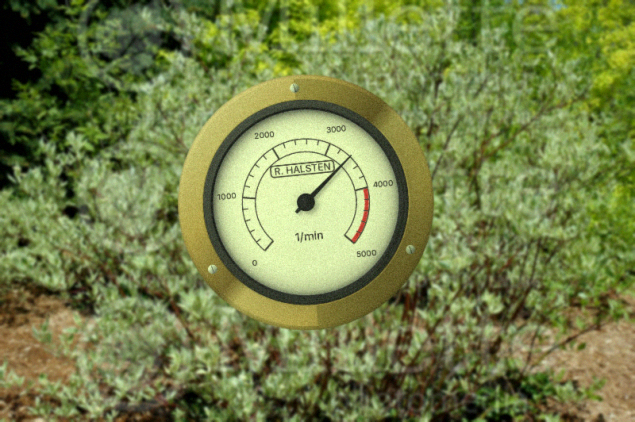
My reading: {"value": 3400, "unit": "rpm"}
